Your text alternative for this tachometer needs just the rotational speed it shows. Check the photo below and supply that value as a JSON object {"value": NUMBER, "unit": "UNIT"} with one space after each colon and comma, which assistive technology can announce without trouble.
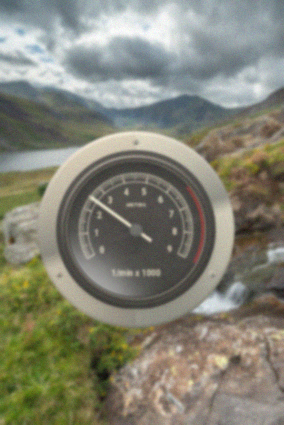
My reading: {"value": 2500, "unit": "rpm"}
